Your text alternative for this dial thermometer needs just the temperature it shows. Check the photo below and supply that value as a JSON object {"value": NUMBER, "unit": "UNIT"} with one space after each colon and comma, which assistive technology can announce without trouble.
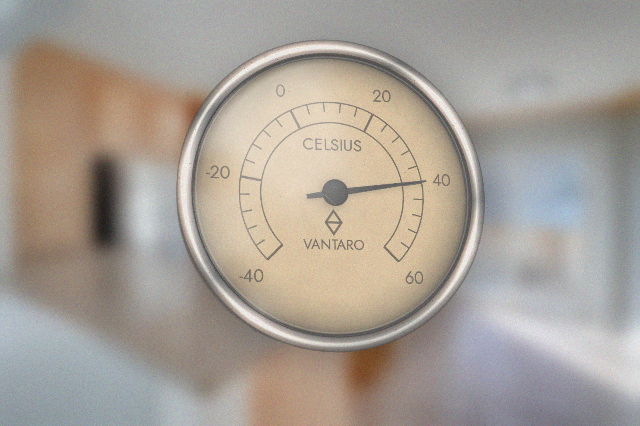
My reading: {"value": 40, "unit": "°C"}
